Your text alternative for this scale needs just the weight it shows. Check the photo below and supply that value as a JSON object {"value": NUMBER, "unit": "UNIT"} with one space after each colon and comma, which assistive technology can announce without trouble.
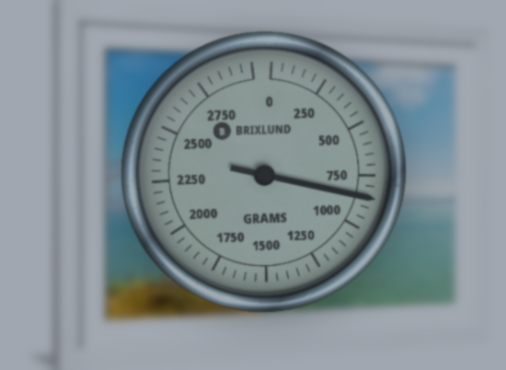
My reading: {"value": 850, "unit": "g"}
